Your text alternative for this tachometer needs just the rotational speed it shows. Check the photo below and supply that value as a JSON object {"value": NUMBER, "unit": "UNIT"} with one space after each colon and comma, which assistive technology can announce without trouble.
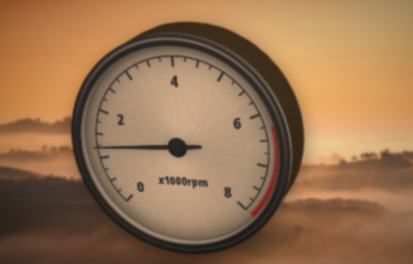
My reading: {"value": 1250, "unit": "rpm"}
